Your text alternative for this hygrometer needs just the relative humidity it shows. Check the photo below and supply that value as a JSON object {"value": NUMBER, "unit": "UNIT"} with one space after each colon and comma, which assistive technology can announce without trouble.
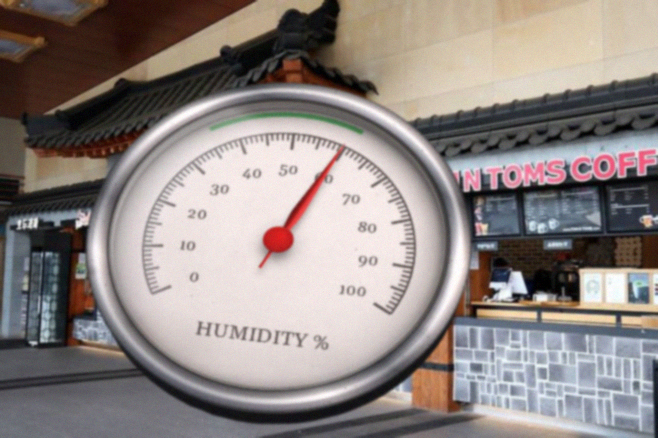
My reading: {"value": 60, "unit": "%"}
